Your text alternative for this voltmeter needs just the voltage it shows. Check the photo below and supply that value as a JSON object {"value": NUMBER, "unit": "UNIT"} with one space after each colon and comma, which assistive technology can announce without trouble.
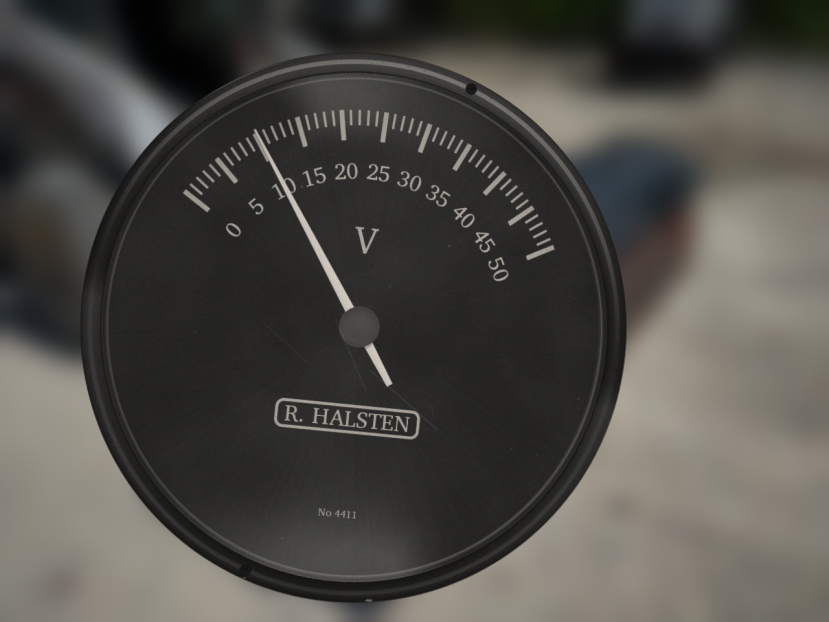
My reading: {"value": 10, "unit": "V"}
